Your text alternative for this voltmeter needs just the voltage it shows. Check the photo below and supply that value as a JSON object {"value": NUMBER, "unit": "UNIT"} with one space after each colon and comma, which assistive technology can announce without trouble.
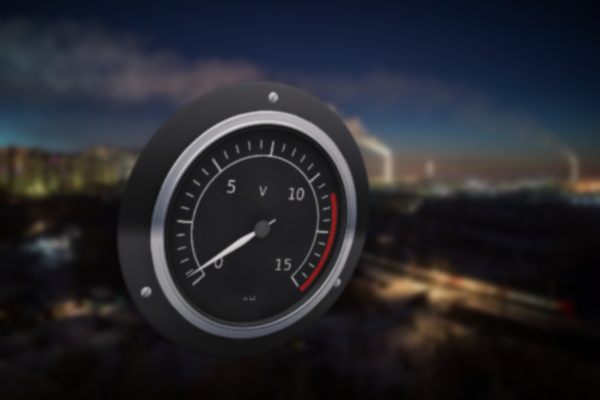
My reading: {"value": 0.5, "unit": "V"}
